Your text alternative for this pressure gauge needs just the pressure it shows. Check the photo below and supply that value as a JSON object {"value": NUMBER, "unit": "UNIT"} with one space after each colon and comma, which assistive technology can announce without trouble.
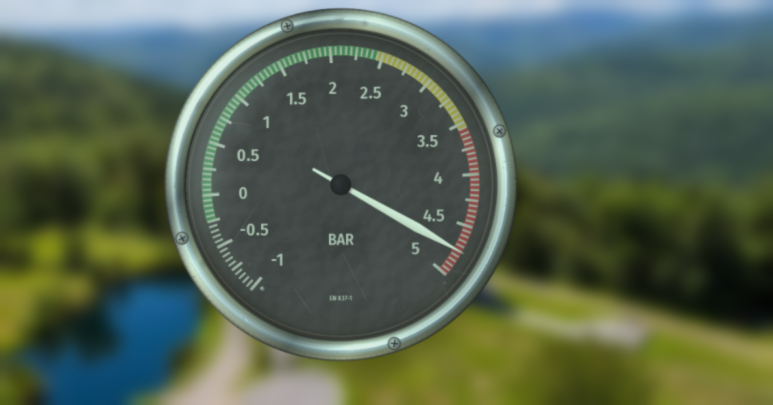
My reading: {"value": 4.75, "unit": "bar"}
